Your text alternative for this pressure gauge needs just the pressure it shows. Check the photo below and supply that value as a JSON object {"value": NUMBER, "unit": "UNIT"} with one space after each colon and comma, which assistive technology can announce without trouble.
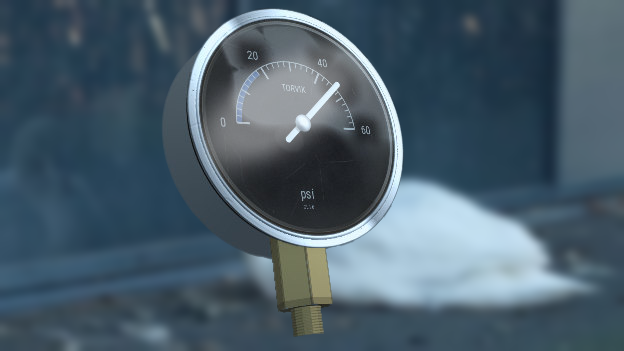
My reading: {"value": 46, "unit": "psi"}
